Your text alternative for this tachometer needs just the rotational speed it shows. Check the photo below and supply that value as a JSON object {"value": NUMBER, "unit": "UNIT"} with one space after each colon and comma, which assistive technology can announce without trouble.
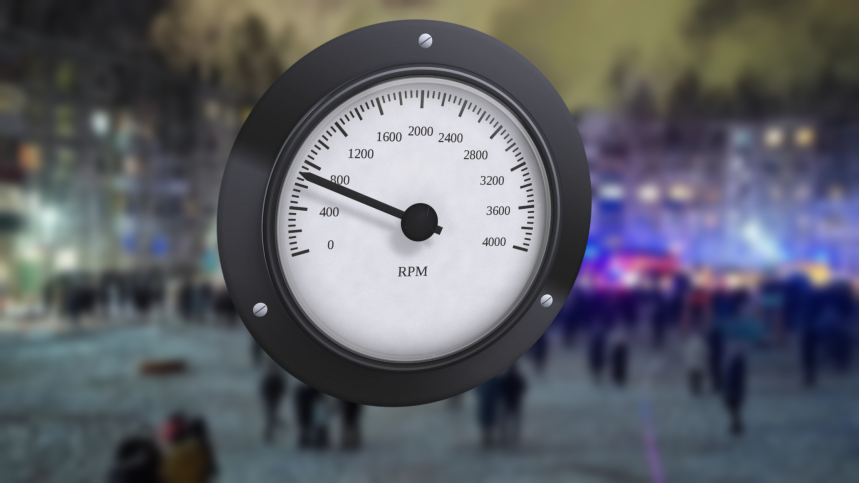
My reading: {"value": 700, "unit": "rpm"}
